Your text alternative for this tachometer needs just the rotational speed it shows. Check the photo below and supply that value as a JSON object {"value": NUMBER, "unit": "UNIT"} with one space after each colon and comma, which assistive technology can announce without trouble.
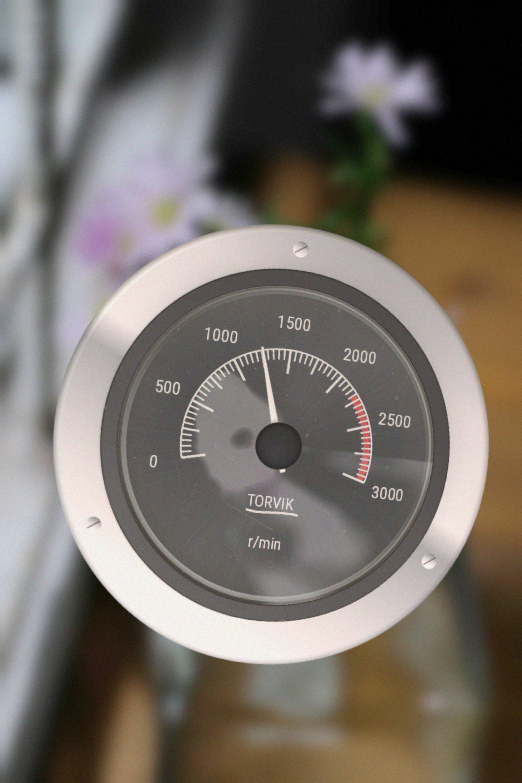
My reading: {"value": 1250, "unit": "rpm"}
